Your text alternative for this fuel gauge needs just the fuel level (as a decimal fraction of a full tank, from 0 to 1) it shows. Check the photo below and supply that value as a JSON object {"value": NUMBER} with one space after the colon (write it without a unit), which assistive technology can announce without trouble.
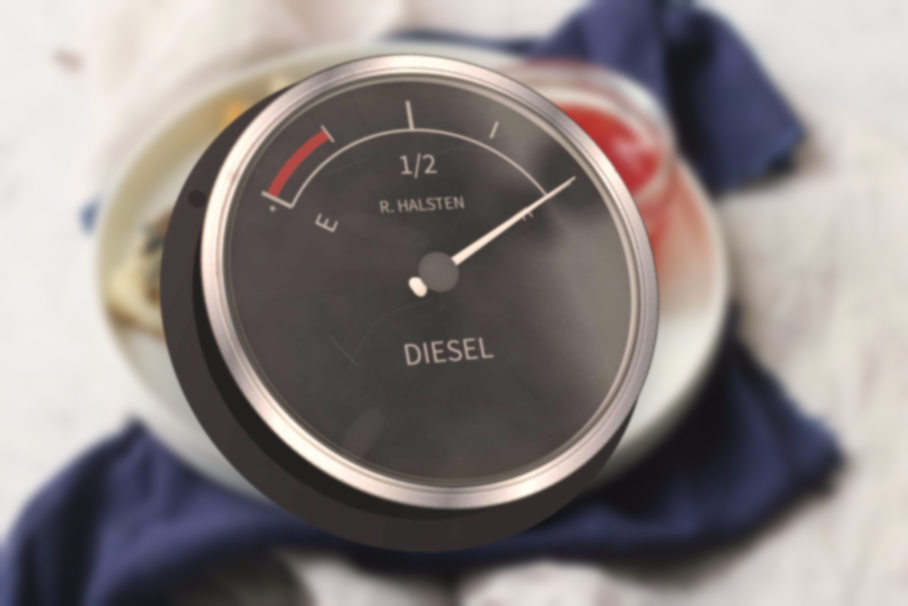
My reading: {"value": 1}
